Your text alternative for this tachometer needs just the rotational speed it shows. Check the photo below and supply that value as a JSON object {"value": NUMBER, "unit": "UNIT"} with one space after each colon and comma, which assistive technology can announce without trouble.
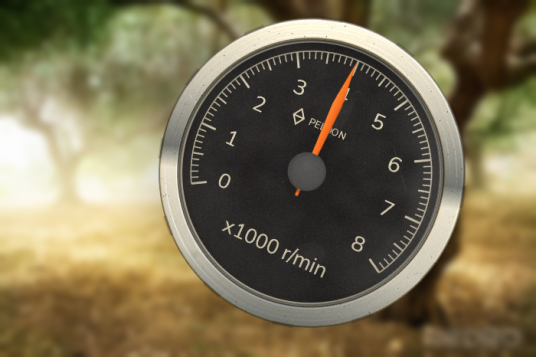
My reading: {"value": 4000, "unit": "rpm"}
